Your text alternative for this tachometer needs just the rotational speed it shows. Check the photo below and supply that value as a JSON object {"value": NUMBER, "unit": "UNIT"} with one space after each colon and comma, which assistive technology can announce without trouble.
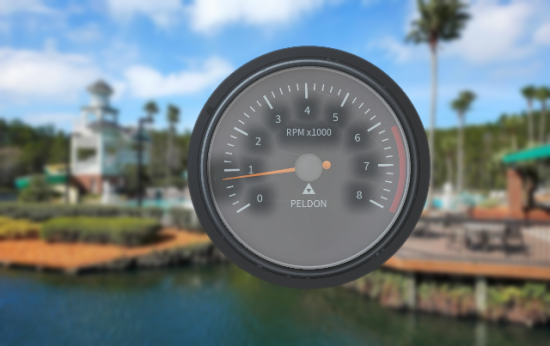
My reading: {"value": 800, "unit": "rpm"}
